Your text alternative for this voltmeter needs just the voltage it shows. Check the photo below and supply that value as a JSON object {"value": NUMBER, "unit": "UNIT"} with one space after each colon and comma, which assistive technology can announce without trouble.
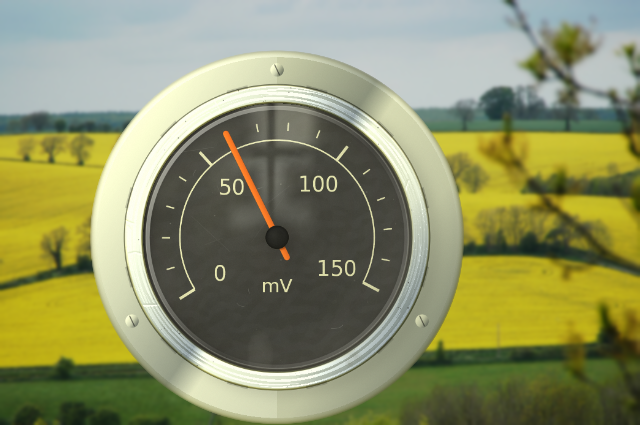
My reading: {"value": 60, "unit": "mV"}
